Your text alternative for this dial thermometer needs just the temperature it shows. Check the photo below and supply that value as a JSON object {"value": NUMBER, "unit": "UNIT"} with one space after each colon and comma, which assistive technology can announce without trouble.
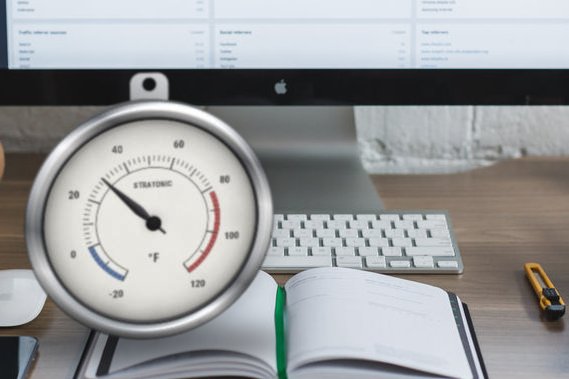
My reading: {"value": 30, "unit": "°F"}
